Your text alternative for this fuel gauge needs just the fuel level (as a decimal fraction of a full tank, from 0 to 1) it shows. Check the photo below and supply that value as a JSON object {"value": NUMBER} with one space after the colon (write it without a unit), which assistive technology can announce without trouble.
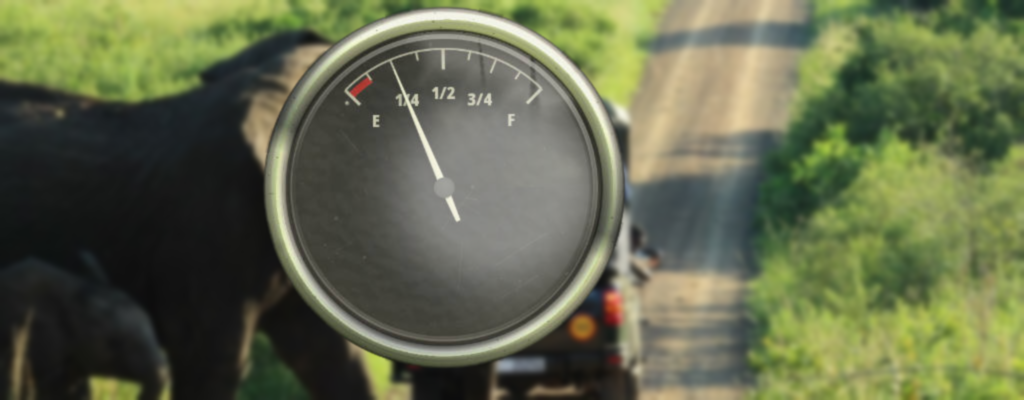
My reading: {"value": 0.25}
